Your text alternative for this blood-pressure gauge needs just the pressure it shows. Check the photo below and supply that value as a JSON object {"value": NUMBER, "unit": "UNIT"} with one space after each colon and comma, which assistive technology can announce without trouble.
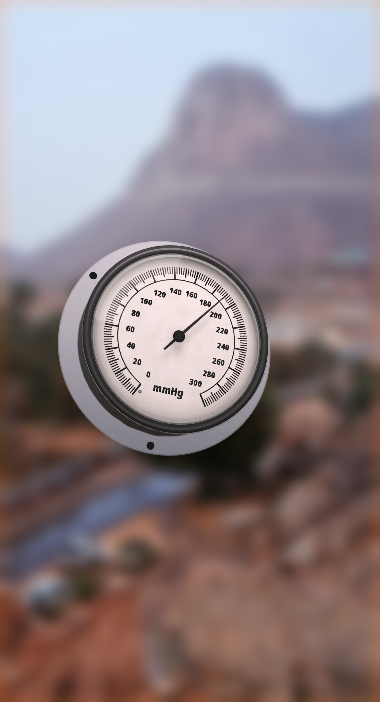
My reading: {"value": 190, "unit": "mmHg"}
